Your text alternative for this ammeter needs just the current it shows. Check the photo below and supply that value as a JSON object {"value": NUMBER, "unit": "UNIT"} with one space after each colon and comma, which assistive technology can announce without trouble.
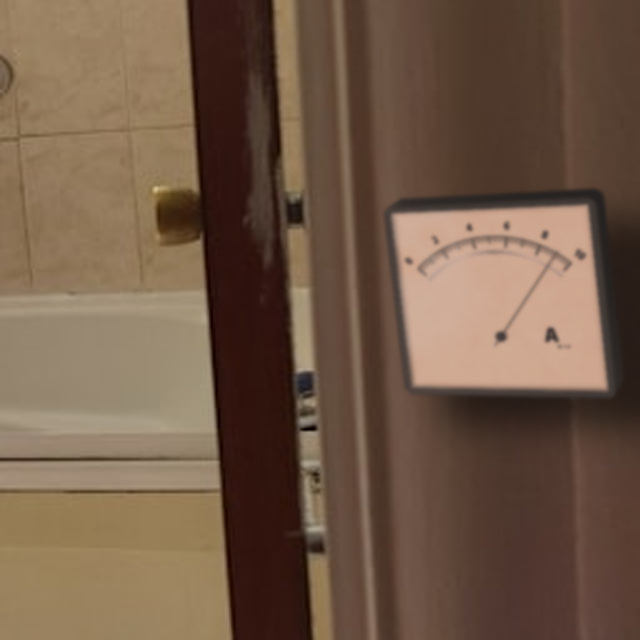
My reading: {"value": 9, "unit": "A"}
